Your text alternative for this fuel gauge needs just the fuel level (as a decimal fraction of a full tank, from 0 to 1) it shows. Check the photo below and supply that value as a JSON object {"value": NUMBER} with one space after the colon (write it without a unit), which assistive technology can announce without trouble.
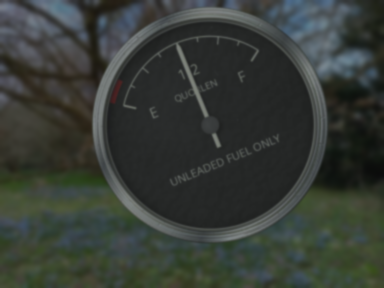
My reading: {"value": 0.5}
